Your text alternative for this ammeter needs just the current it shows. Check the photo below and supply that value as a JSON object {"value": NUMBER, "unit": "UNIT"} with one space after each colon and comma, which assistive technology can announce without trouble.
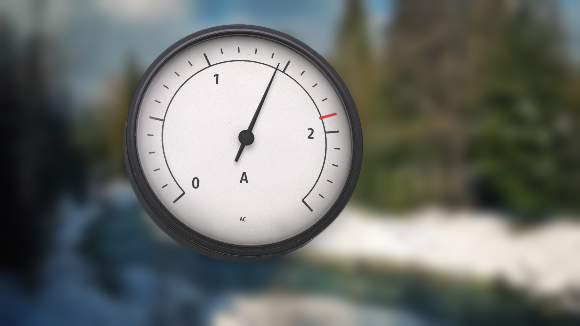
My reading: {"value": 1.45, "unit": "A"}
